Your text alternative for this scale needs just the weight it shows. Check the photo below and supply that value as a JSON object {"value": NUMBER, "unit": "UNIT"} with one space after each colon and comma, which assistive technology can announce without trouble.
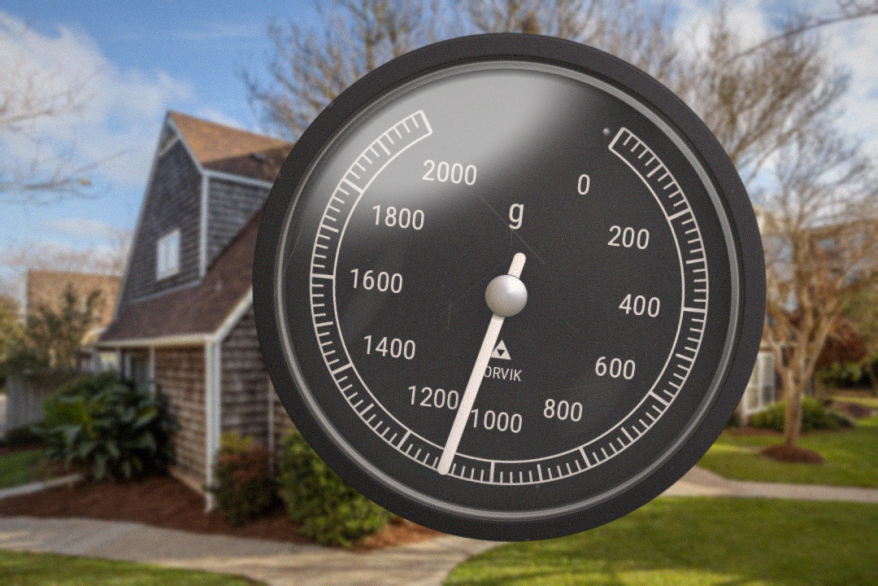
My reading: {"value": 1100, "unit": "g"}
